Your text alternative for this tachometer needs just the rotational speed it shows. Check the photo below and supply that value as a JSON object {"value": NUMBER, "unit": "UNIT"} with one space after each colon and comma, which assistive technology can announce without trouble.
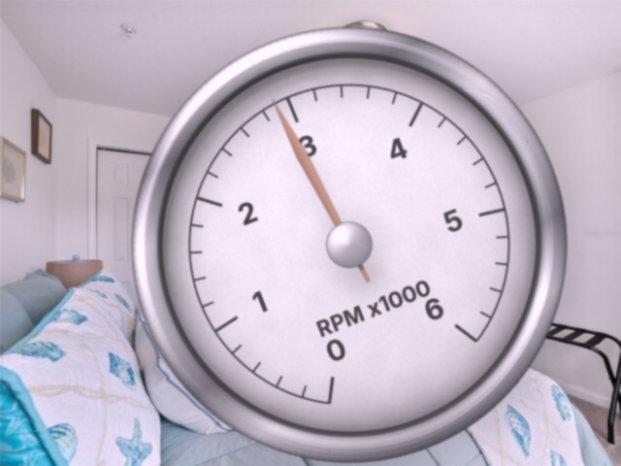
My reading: {"value": 2900, "unit": "rpm"}
